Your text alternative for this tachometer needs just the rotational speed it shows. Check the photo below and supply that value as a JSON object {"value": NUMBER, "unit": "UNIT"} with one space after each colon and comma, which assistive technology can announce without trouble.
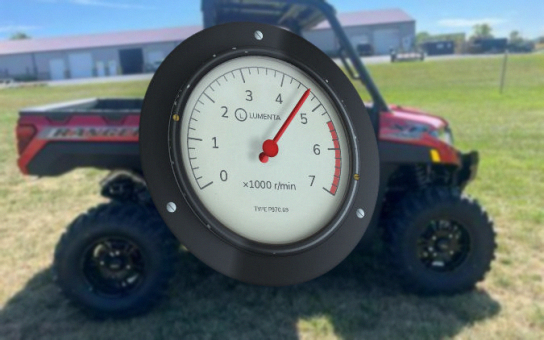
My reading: {"value": 4600, "unit": "rpm"}
